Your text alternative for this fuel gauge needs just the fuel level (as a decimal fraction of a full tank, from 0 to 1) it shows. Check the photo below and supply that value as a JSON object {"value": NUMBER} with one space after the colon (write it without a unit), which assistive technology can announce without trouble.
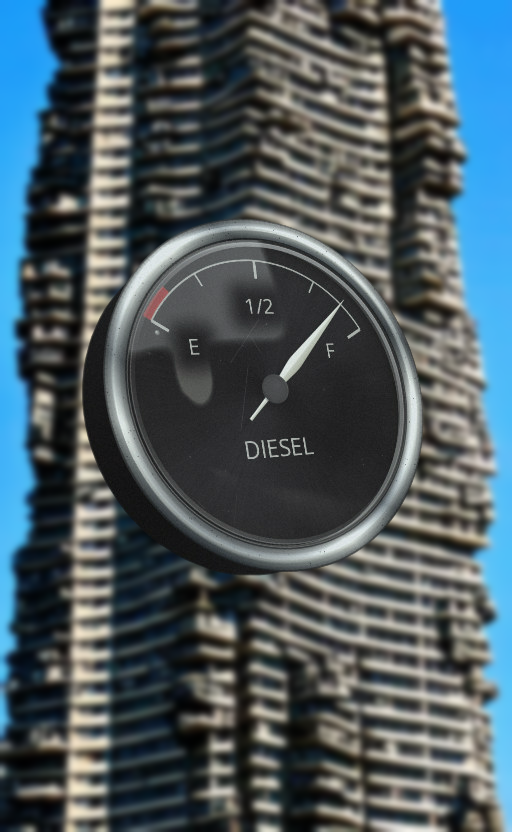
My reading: {"value": 0.875}
